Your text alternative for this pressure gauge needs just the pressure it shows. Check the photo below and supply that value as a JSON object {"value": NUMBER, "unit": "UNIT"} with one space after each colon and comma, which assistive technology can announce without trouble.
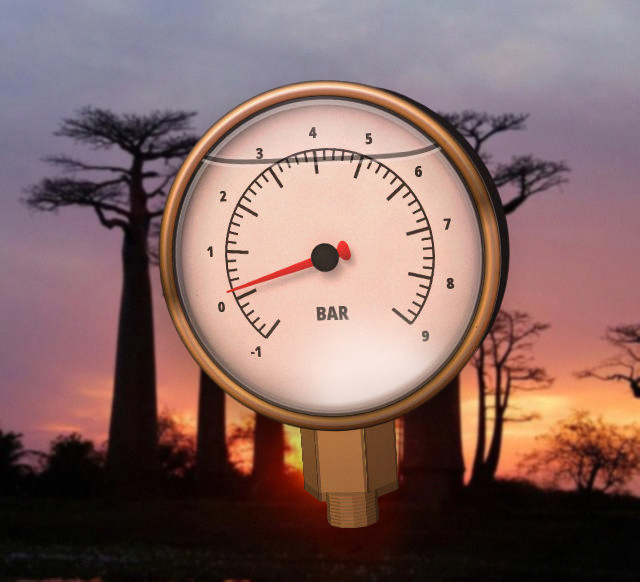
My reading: {"value": 0.2, "unit": "bar"}
